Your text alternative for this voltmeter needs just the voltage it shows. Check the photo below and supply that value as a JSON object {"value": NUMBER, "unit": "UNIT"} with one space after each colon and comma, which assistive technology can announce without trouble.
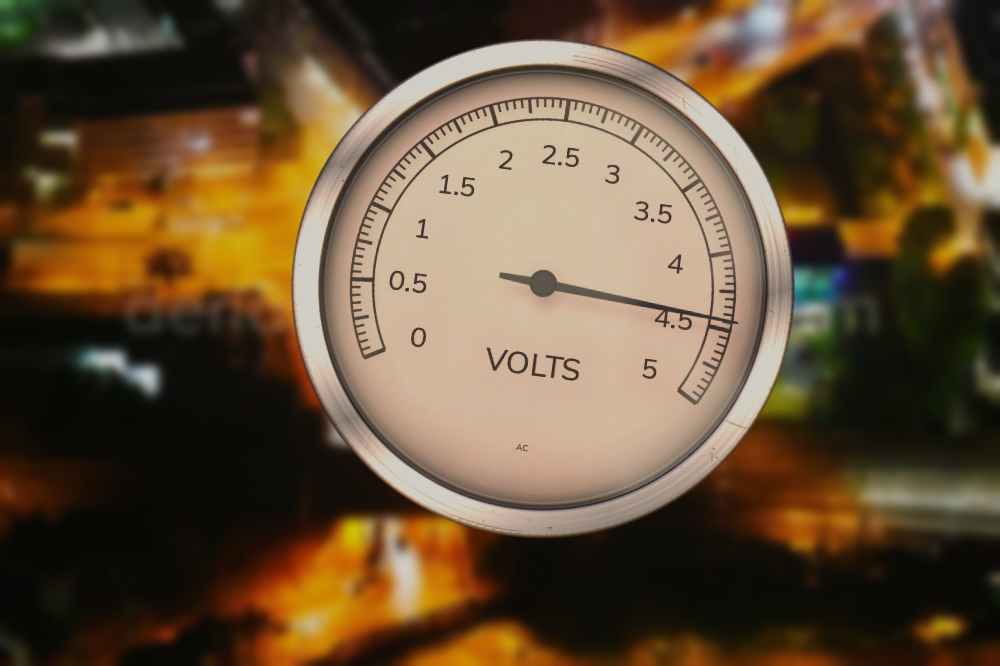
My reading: {"value": 4.45, "unit": "V"}
